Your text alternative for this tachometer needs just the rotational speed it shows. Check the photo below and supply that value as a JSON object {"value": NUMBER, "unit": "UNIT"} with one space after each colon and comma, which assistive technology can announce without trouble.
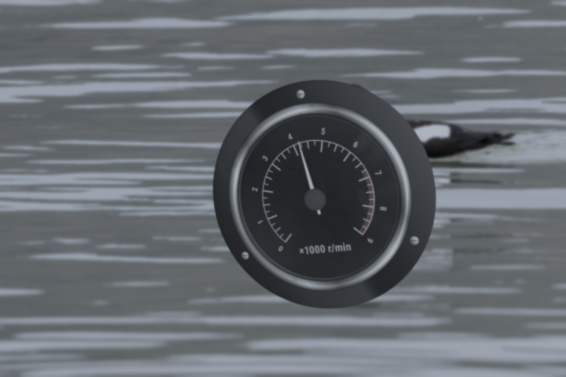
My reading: {"value": 4250, "unit": "rpm"}
